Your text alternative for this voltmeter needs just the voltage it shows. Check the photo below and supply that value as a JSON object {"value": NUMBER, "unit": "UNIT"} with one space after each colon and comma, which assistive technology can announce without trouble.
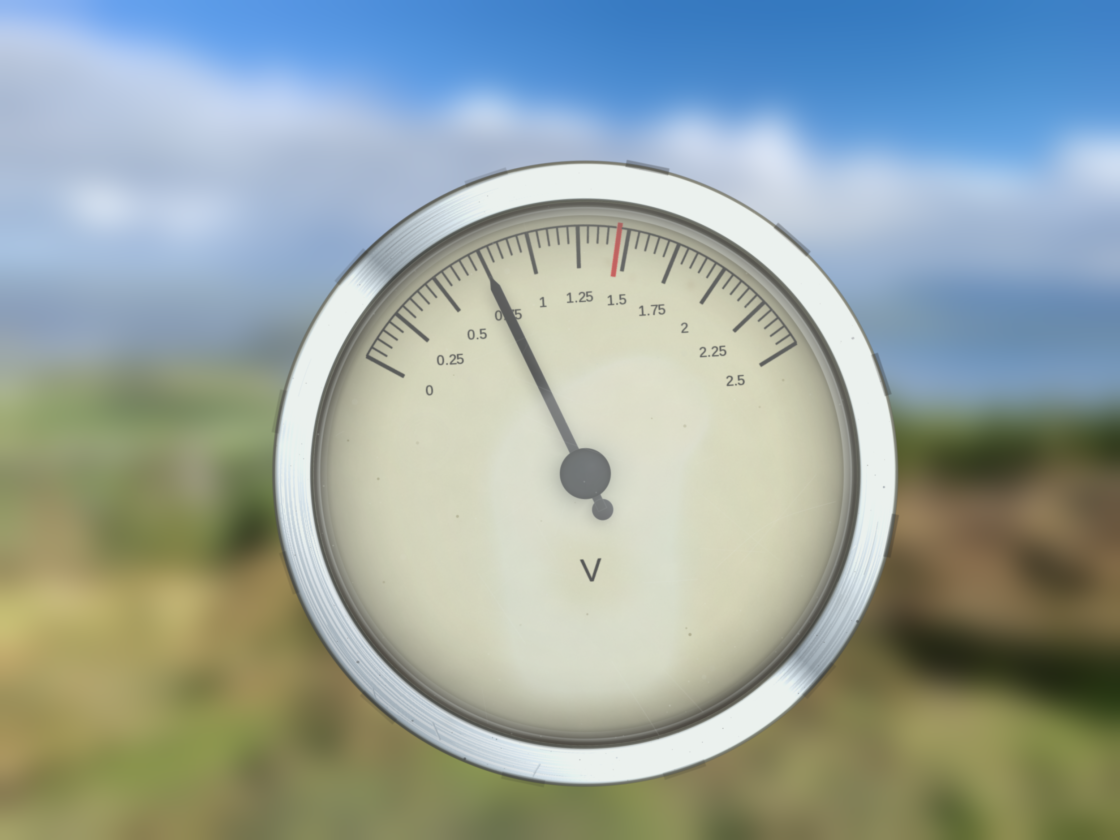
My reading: {"value": 0.75, "unit": "V"}
